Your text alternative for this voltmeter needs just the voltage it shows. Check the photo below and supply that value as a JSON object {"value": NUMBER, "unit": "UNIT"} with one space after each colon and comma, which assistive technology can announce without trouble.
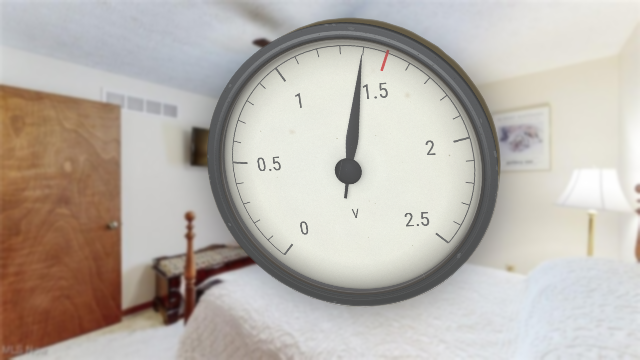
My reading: {"value": 1.4, "unit": "V"}
